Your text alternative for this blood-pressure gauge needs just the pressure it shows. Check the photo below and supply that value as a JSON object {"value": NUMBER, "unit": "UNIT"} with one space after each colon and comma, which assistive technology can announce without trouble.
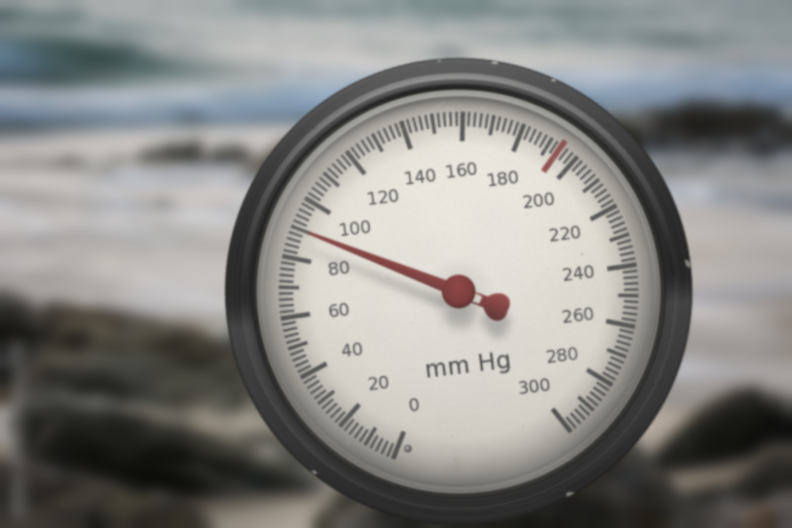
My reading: {"value": 90, "unit": "mmHg"}
